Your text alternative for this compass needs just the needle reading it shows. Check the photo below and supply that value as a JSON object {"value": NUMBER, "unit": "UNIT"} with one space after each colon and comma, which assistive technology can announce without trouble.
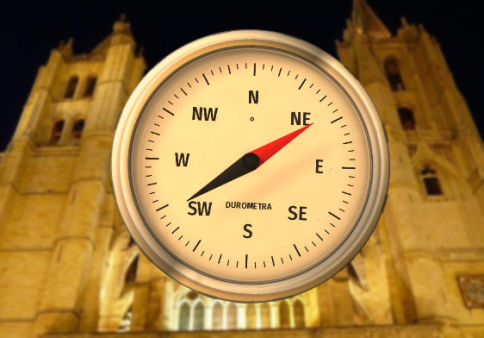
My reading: {"value": 55, "unit": "°"}
